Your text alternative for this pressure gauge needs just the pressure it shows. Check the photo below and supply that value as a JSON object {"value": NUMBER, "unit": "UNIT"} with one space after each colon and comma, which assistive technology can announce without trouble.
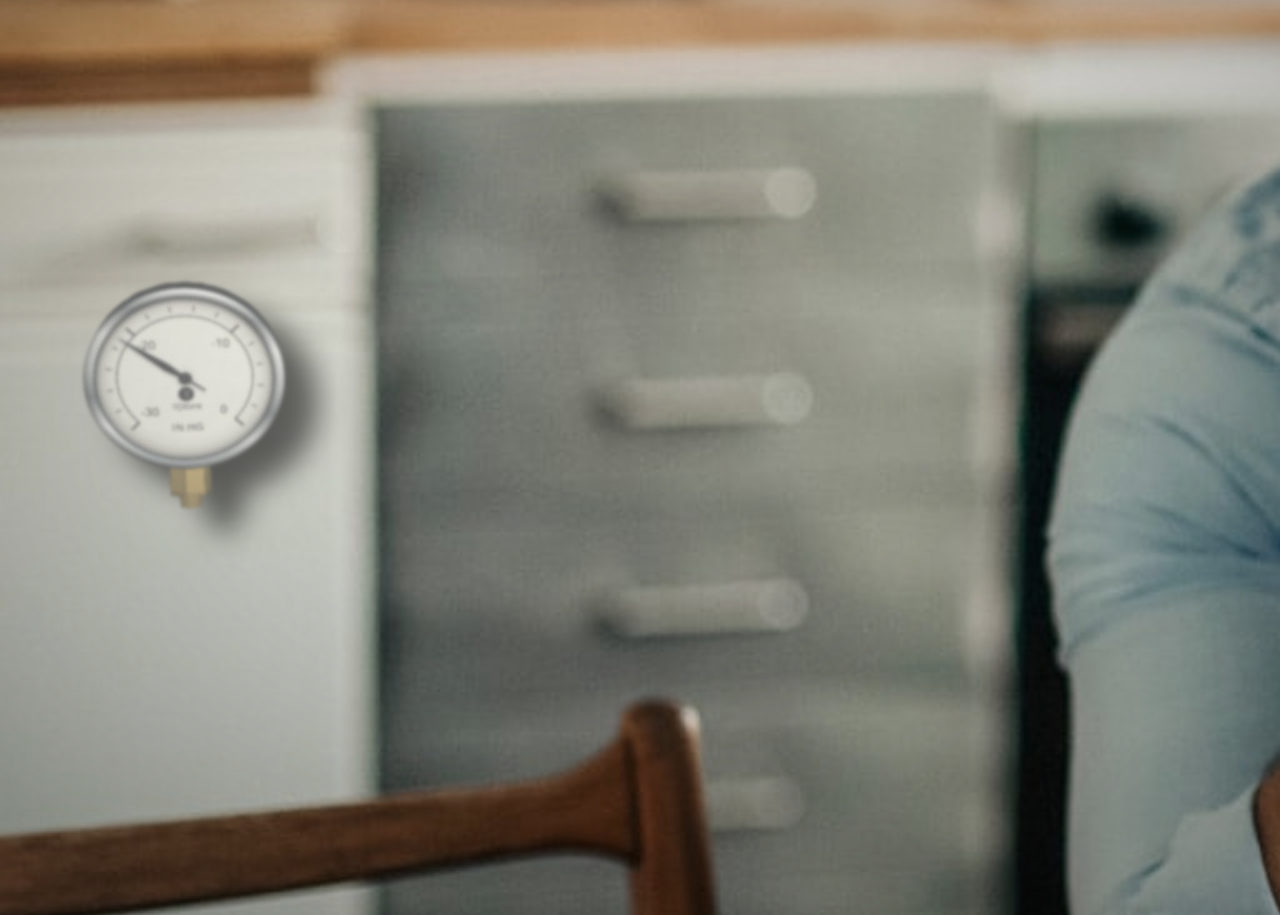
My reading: {"value": -21, "unit": "inHg"}
